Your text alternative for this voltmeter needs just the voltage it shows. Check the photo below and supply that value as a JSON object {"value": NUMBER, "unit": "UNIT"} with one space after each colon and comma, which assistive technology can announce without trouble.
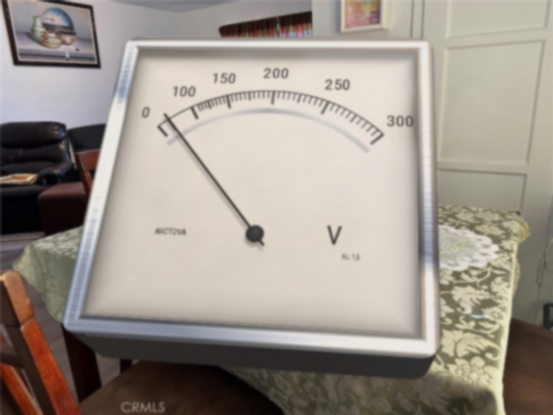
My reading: {"value": 50, "unit": "V"}
